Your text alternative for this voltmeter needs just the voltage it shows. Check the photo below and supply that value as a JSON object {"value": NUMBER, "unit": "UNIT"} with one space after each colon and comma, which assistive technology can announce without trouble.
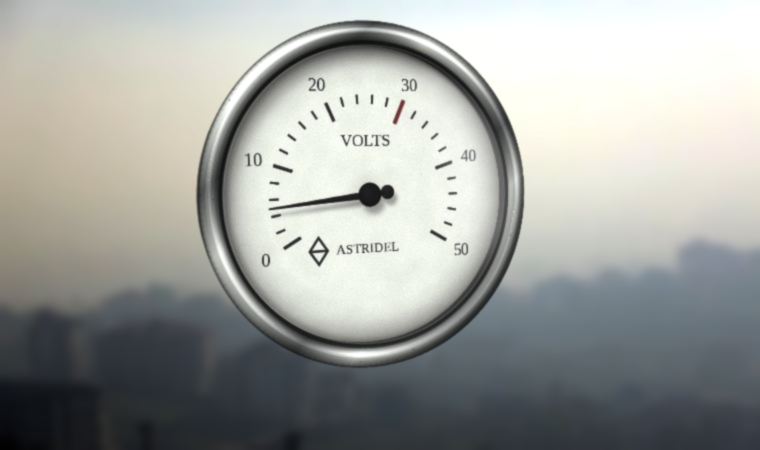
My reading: {"value": 5, "unit": "V"}
